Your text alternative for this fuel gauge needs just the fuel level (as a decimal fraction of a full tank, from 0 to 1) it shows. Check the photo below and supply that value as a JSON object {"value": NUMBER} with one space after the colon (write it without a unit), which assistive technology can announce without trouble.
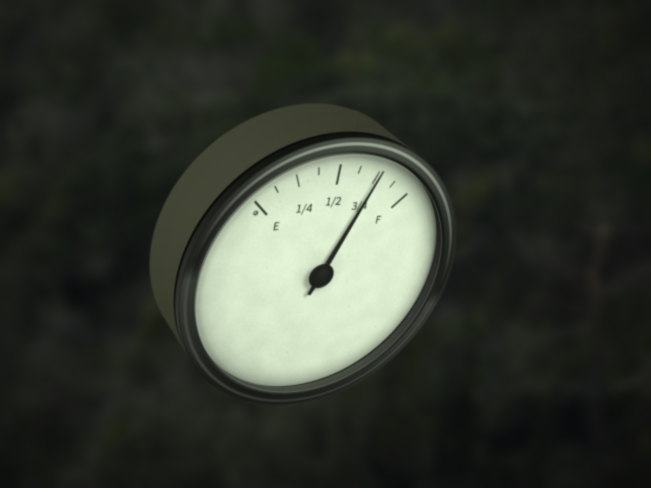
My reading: {"value": 0.75}
